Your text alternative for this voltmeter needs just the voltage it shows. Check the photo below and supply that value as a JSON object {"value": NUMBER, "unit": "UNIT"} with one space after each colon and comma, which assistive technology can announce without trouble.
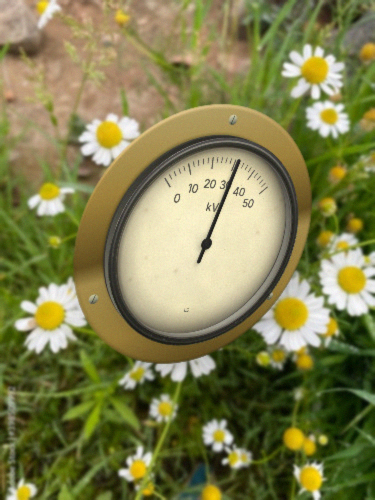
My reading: {"value": 30, "unit": "kV"}
